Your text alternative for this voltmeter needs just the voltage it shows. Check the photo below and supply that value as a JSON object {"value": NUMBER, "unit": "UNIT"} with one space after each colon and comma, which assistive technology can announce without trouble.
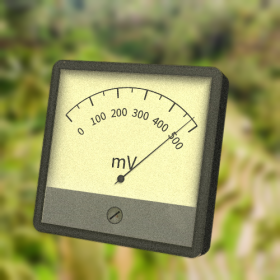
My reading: {"value": 475, "unit": "mV"}
